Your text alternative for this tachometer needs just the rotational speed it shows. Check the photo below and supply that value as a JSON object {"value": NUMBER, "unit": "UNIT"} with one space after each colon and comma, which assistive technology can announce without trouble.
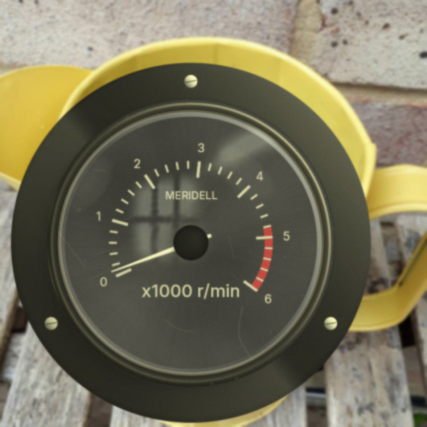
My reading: {"value": 100, "unit": "rpm"}
